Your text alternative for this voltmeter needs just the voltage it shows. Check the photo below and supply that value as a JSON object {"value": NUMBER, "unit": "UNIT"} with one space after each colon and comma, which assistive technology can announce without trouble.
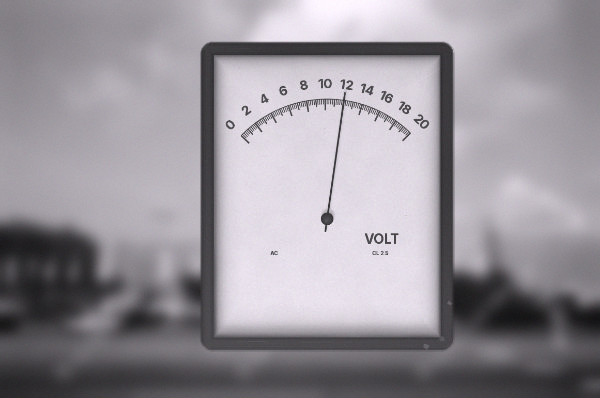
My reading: {"value": 12, "unit": "V"}
